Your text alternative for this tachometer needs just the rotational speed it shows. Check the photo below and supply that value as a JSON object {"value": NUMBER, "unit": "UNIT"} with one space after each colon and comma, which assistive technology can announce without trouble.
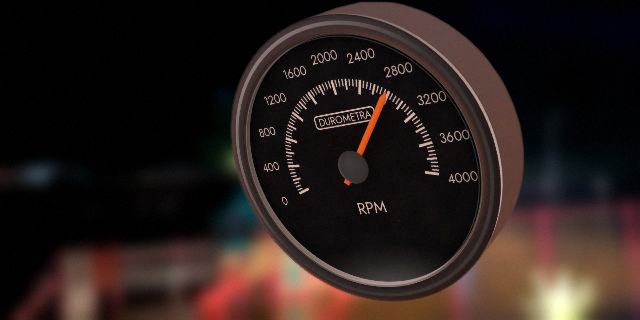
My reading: {"value": 2800, "unit": "rpm"}
